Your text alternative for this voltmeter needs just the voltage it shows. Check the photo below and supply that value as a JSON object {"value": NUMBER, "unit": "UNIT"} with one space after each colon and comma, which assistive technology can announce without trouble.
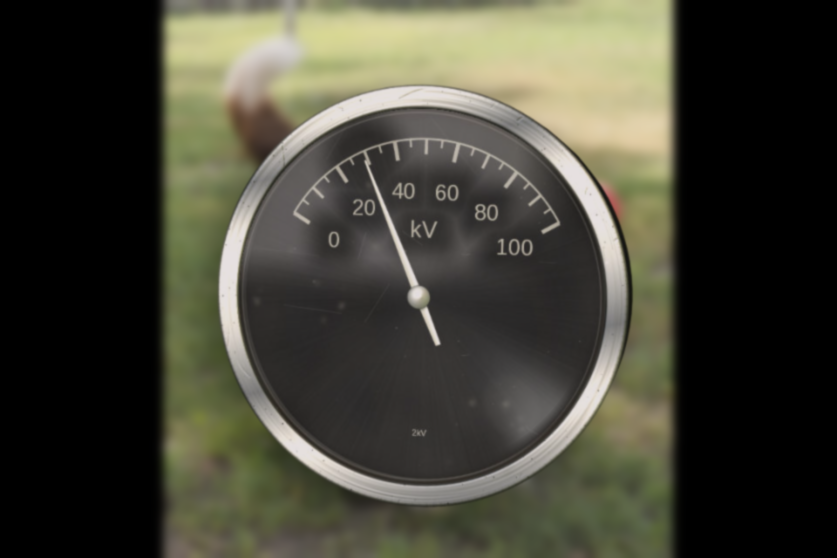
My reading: {"value": 30, "unit": "kV"}
